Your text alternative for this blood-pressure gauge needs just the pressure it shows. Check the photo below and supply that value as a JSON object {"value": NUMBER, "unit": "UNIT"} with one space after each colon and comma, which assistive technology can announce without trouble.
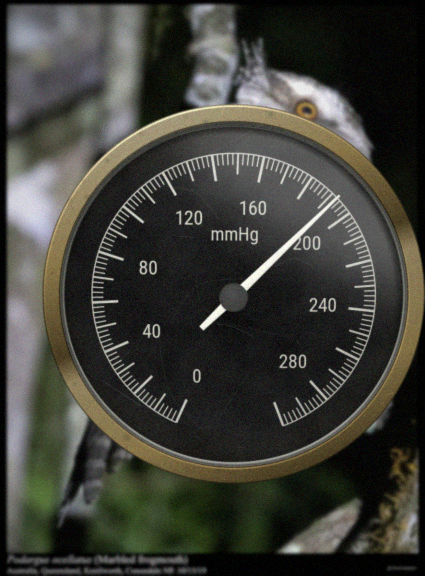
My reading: {"value": 192, "unit": "mmHg"}
